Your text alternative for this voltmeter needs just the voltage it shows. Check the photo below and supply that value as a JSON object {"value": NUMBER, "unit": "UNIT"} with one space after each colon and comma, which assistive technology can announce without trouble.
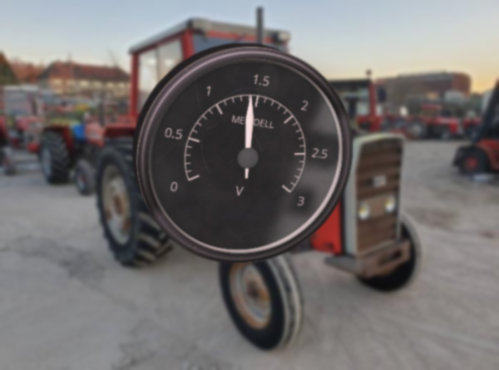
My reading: {"value": 1.4, "unit": "V"}
